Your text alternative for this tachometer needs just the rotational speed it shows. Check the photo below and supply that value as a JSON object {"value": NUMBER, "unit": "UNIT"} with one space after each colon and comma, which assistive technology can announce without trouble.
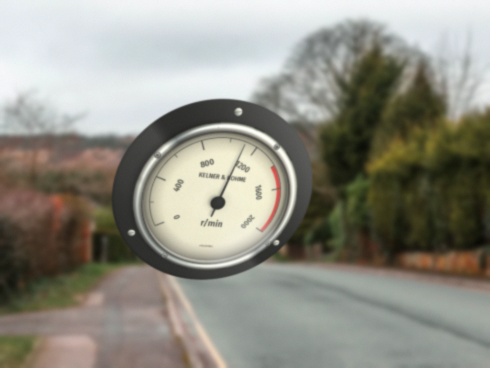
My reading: {"value": 1100, "unit": "rpm"}
